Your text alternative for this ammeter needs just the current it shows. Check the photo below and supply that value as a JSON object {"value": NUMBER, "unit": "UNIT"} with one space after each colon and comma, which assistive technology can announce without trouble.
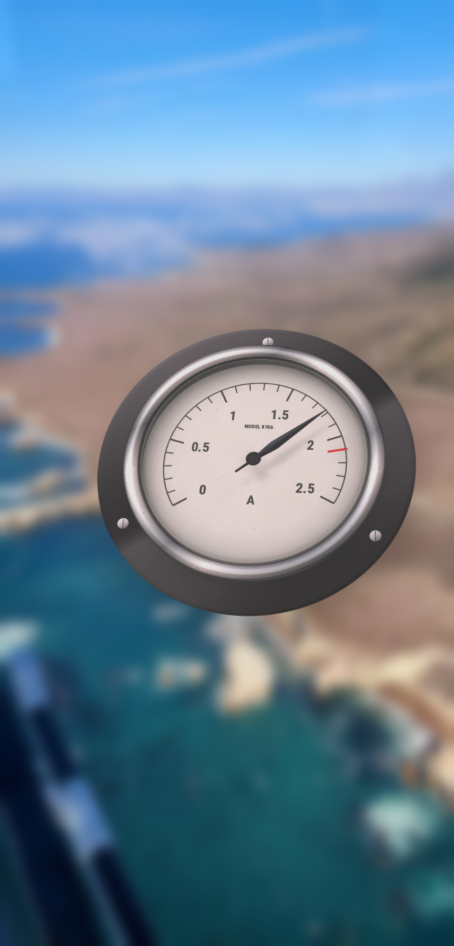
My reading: {"value": 1.8, "unit": "A"}
